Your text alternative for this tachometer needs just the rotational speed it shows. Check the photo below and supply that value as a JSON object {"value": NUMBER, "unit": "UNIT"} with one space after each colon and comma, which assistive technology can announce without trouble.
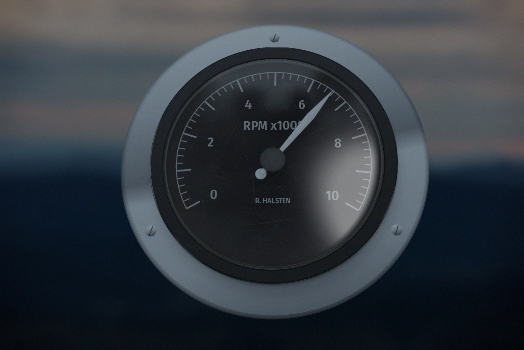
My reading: {"value": 6600, "unit": "rpm"}
